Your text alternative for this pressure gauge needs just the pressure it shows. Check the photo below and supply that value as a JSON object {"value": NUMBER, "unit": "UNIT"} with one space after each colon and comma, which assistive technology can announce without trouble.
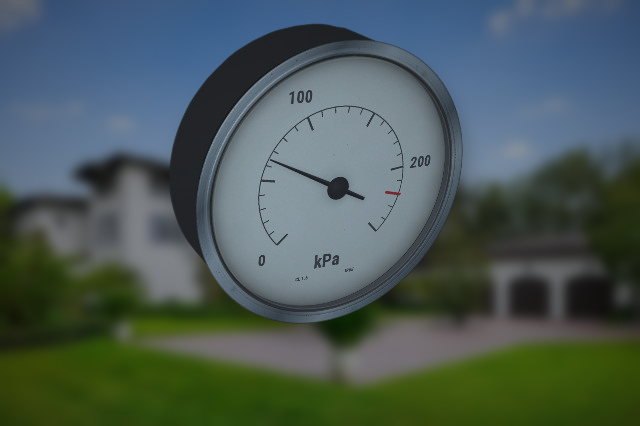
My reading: {"value": 65, "unit": "kPa"}
